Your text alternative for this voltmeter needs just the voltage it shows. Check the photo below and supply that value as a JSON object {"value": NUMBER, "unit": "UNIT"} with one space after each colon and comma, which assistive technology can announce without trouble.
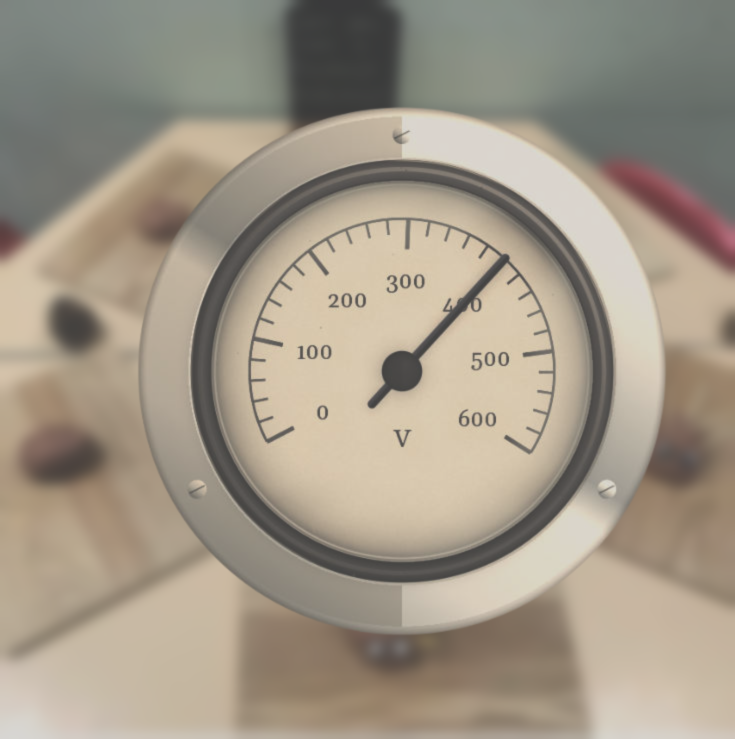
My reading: {"value": 400, "unit": "V"}
